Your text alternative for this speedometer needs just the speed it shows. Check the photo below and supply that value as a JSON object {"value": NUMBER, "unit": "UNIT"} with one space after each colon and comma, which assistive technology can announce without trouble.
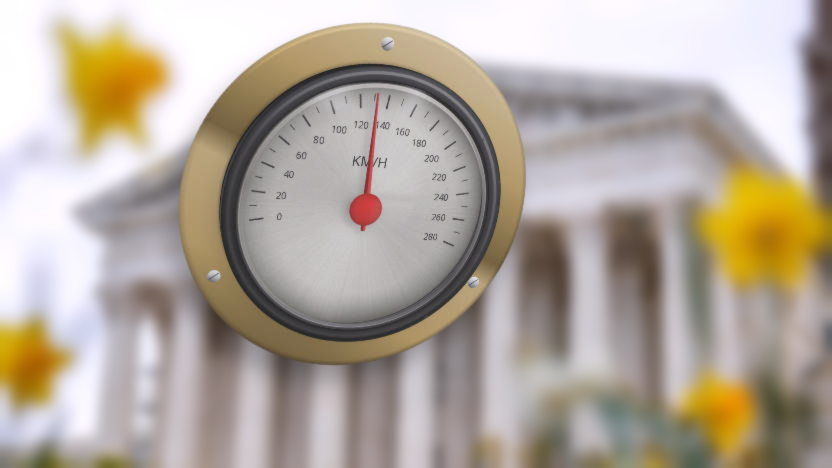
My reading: {"value": 130, "unit": "km/h"}
